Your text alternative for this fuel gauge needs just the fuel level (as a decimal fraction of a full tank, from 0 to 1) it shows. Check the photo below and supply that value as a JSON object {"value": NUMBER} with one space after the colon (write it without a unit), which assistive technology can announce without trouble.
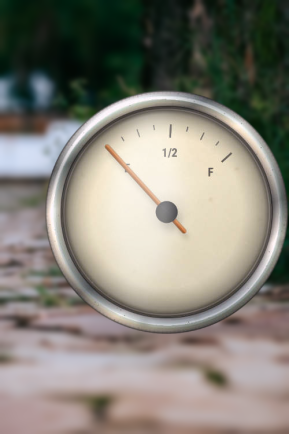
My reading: {"value": 0}
